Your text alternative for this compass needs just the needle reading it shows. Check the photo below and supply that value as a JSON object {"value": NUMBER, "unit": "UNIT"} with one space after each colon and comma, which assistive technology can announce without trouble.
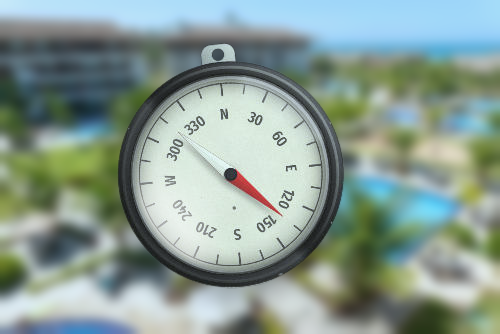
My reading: {"value": 135, "unit": "°"}
